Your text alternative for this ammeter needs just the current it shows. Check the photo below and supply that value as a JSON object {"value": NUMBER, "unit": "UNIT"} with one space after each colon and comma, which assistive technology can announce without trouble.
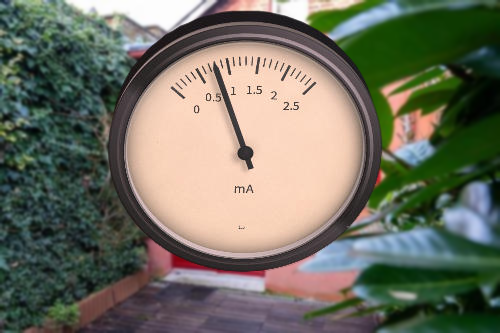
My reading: {"value": 0.8, "unit": "mA"}
